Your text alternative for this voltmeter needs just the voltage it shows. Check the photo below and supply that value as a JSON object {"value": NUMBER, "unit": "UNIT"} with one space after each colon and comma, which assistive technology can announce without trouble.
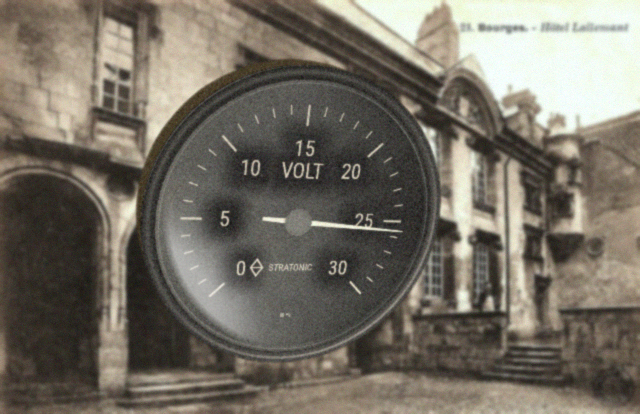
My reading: {"value": 25.5, "unit": "V"}
